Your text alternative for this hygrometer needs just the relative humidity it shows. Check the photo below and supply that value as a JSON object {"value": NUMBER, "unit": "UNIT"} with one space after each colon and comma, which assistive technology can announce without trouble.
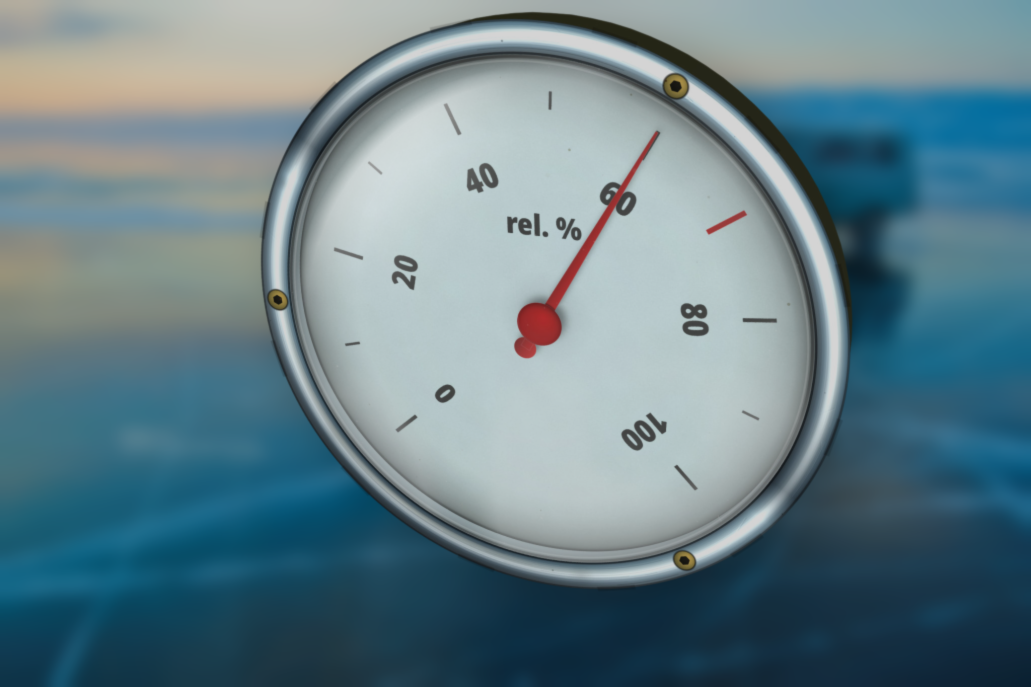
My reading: {"value": 60, "unit": "%"}
